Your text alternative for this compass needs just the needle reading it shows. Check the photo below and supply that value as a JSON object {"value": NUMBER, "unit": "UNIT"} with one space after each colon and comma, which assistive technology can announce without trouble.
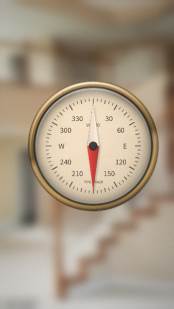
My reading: {"value": 180, "unit": "°"}
